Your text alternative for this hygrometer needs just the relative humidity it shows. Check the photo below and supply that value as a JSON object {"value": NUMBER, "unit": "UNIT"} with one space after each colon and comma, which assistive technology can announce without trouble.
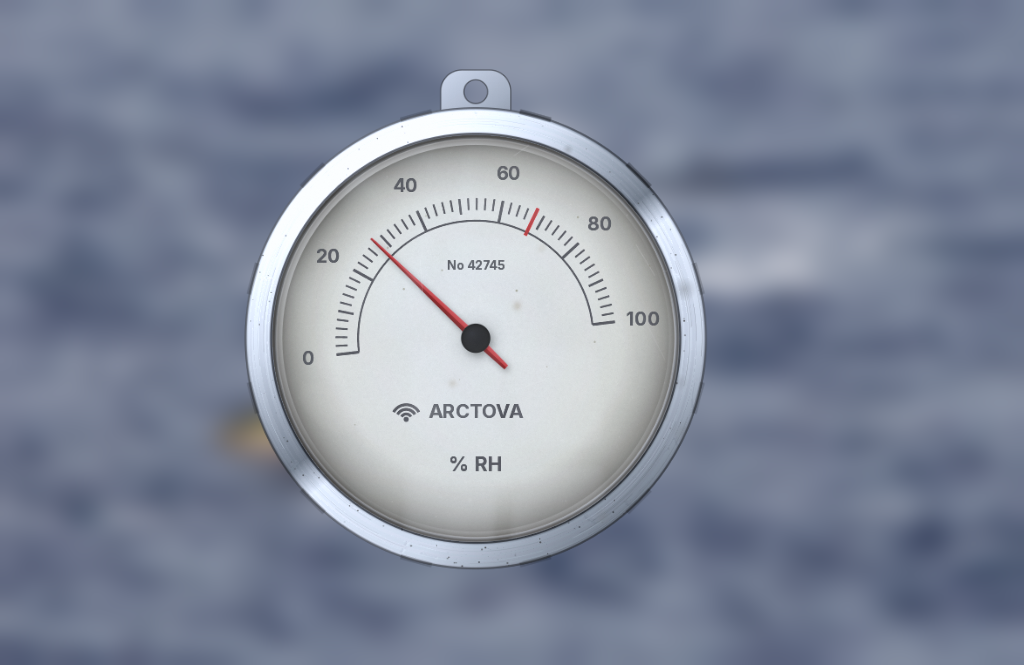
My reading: {"value": 28, "unit": "%"}
